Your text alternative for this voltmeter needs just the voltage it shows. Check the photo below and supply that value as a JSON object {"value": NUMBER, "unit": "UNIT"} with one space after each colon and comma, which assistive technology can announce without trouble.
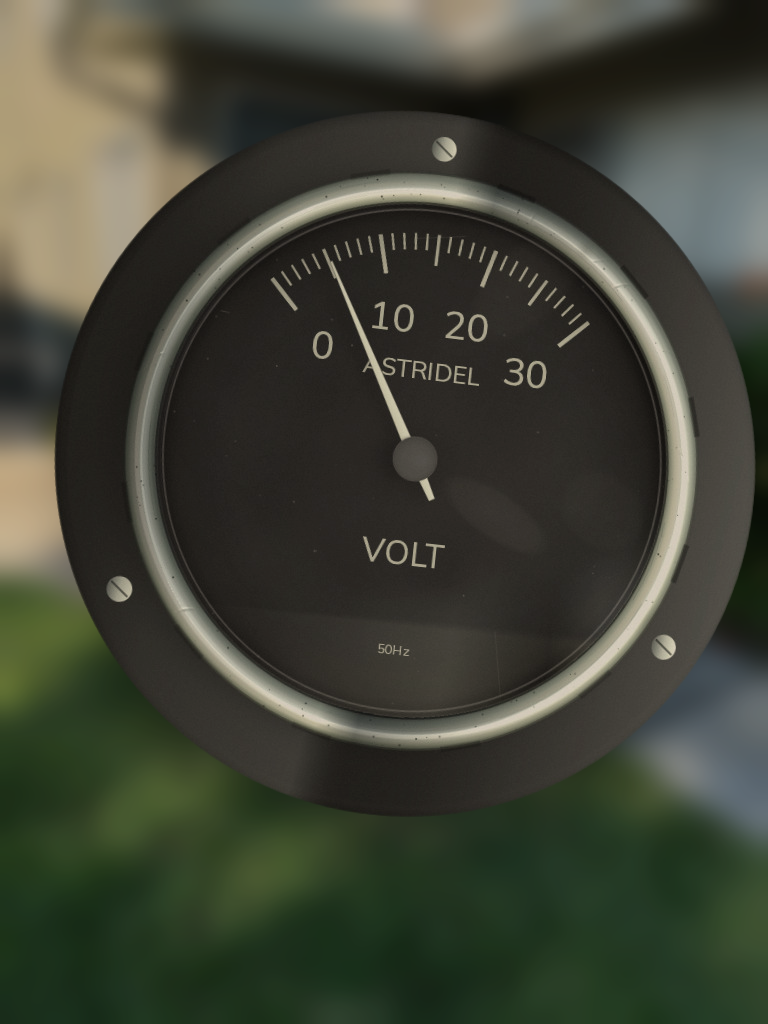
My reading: {"value": 5, "unit": "V"}
